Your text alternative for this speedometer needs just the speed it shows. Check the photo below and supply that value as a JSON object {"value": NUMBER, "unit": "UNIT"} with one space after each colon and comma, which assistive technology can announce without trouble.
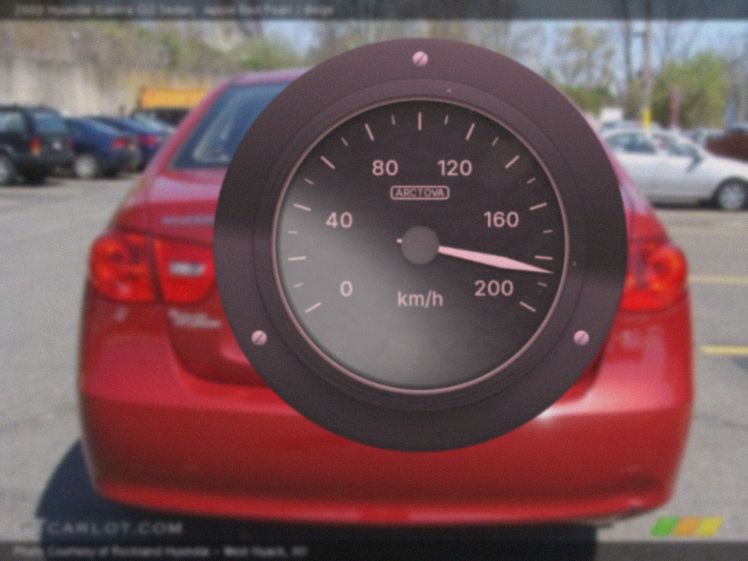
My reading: {"value": 185, "unit": "km/h"}
